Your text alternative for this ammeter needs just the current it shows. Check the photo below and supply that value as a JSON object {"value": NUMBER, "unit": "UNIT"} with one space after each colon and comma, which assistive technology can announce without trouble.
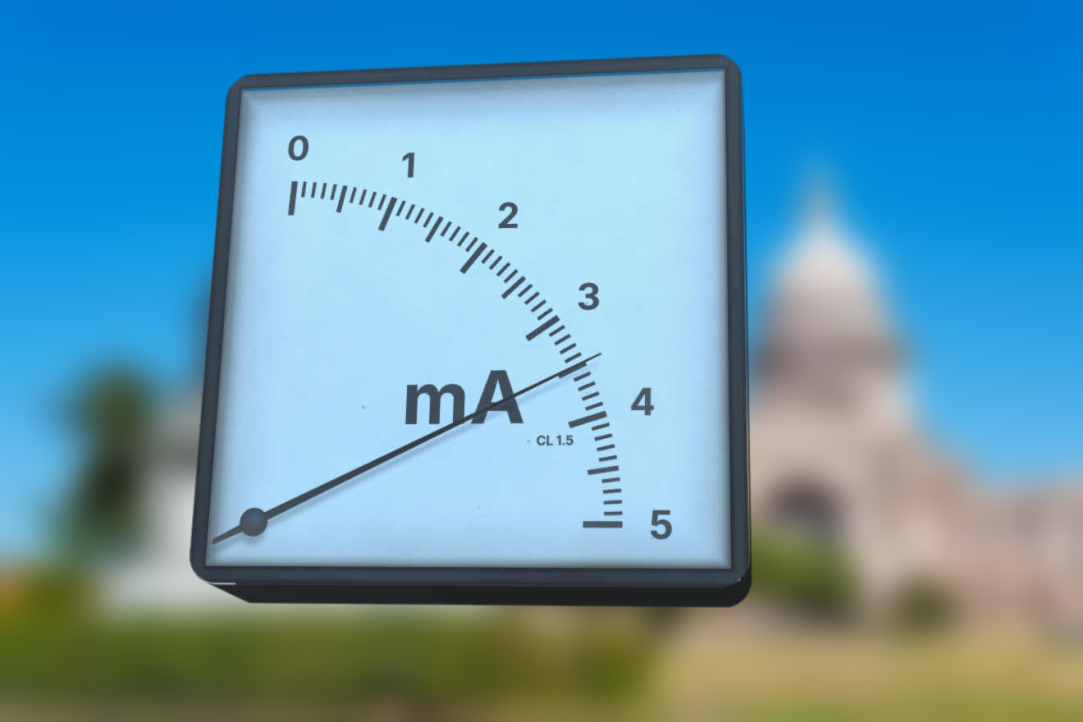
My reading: {"value": 3.5, "unit": "mA"}
